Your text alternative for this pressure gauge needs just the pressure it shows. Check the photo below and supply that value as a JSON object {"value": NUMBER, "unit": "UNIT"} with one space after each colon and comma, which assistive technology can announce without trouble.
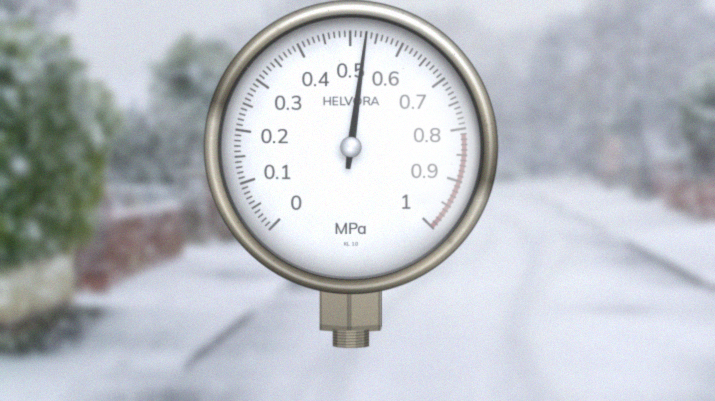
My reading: {"value": 0.53, "unit": "MPa"}
